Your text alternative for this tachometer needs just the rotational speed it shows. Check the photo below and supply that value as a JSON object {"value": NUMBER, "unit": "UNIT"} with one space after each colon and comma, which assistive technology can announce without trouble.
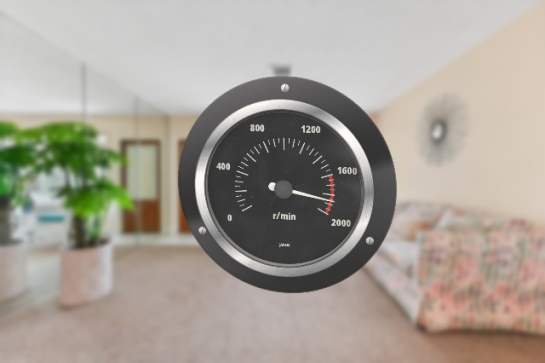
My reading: {"value": 1850, "unit": "rpm"}
